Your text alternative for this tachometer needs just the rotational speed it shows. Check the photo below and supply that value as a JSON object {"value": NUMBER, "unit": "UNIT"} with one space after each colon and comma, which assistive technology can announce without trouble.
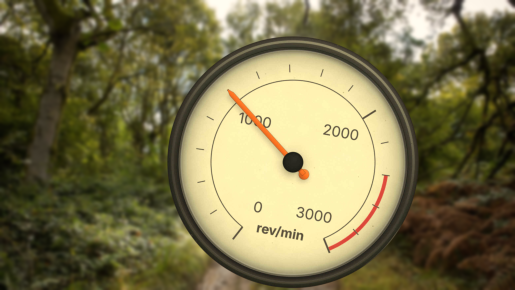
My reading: {"value": 1000, "unit": "rpm"}
